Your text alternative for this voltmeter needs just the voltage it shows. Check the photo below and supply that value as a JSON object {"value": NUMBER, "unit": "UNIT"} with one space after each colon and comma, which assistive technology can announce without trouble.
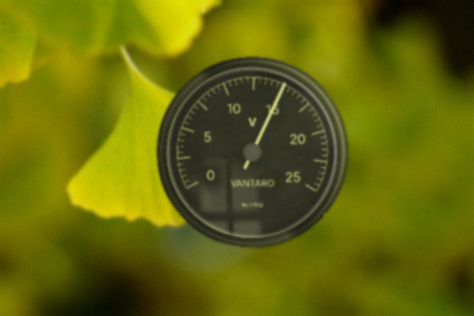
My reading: {"value": 15, "unit": "V"}
